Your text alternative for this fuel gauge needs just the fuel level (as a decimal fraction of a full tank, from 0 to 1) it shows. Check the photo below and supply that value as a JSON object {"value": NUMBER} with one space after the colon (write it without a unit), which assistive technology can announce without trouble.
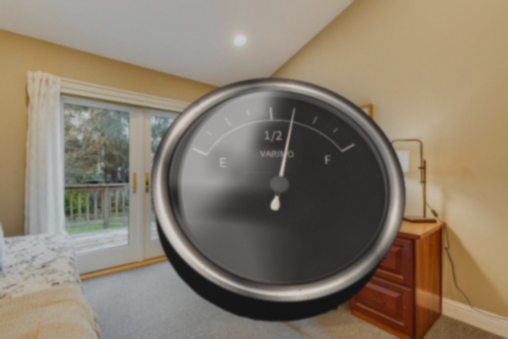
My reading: {"value": 0.625}
